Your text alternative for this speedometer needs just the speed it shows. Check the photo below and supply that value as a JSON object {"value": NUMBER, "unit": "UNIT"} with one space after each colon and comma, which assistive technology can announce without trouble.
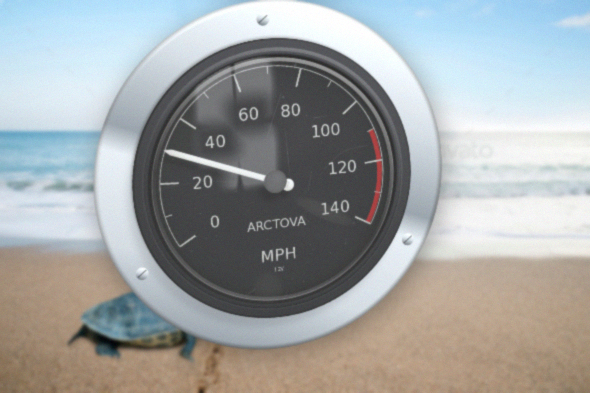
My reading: {"value": 30, "unit": "mph"}
